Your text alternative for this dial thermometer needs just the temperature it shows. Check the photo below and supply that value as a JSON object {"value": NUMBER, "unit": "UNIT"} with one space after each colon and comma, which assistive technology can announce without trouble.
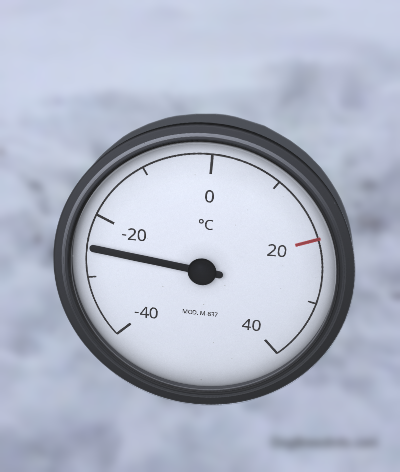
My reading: {"value": -25, "unit": "°C"}
